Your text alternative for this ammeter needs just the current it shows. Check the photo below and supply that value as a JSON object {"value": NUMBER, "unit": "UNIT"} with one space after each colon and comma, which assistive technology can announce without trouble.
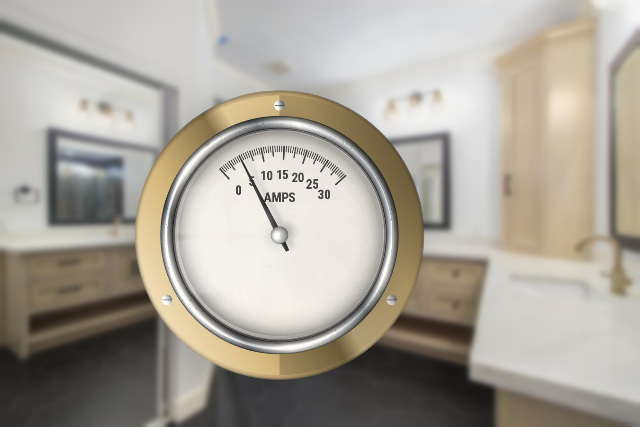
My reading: {"value": 5, "unit": "A"}
